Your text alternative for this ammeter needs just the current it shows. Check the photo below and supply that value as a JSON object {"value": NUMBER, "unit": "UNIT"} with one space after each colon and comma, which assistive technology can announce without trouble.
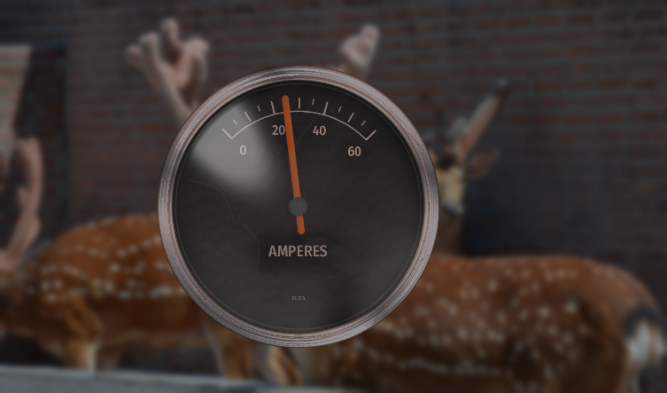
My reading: {"value": 25, "unit": "A"}
